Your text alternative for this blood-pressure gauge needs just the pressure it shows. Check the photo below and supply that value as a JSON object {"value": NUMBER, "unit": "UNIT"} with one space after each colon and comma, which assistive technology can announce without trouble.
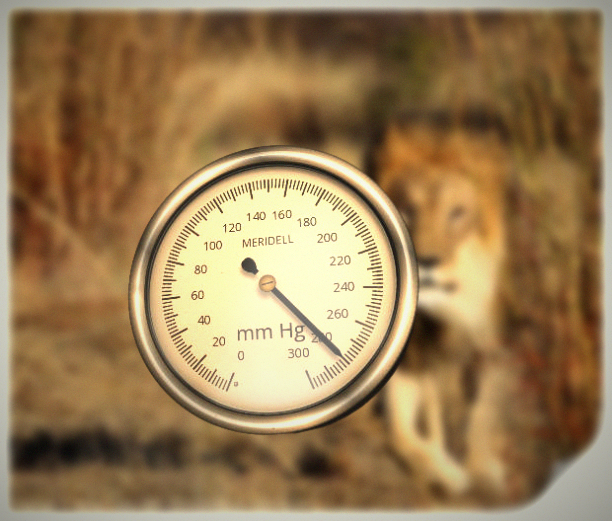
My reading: {"value": 280, "unit": "mmHg"}
